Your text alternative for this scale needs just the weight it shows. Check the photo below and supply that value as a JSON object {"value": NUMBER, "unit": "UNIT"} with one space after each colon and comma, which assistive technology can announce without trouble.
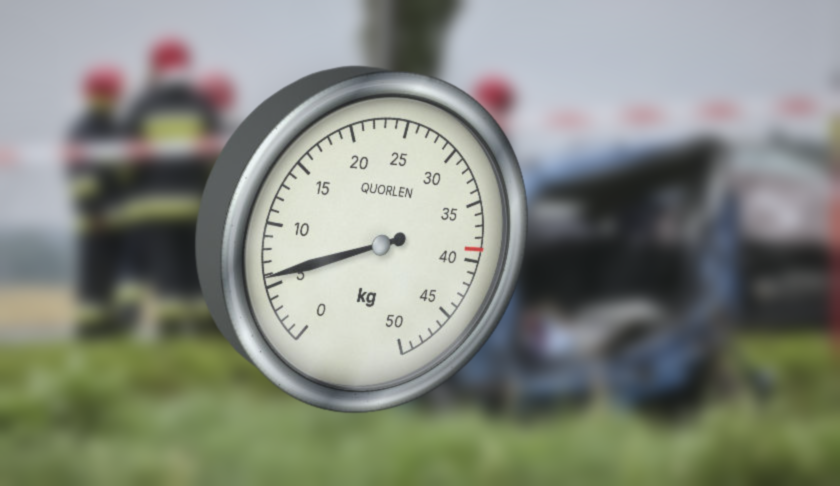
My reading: {"value": 6, "unit": "kg"}
